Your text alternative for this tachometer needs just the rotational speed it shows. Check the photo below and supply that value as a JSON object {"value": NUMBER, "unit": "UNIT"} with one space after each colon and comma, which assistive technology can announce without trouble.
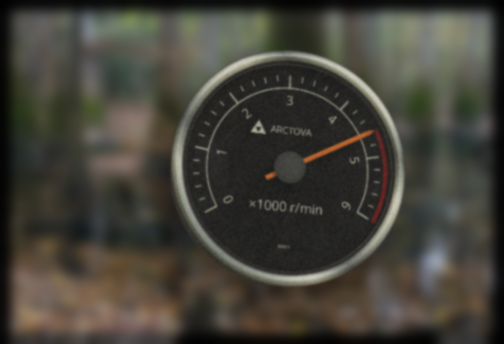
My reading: {"value": 4600, "unit": "rpm"}
